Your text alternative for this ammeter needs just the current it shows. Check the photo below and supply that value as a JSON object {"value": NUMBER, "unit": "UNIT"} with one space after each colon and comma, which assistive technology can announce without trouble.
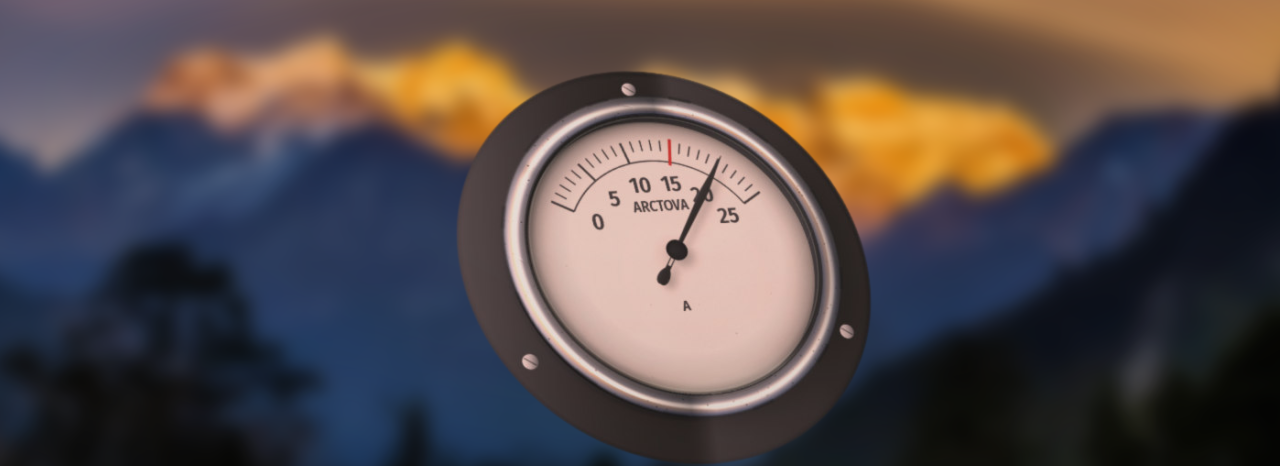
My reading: {"value": 20, "unit": "A"}
